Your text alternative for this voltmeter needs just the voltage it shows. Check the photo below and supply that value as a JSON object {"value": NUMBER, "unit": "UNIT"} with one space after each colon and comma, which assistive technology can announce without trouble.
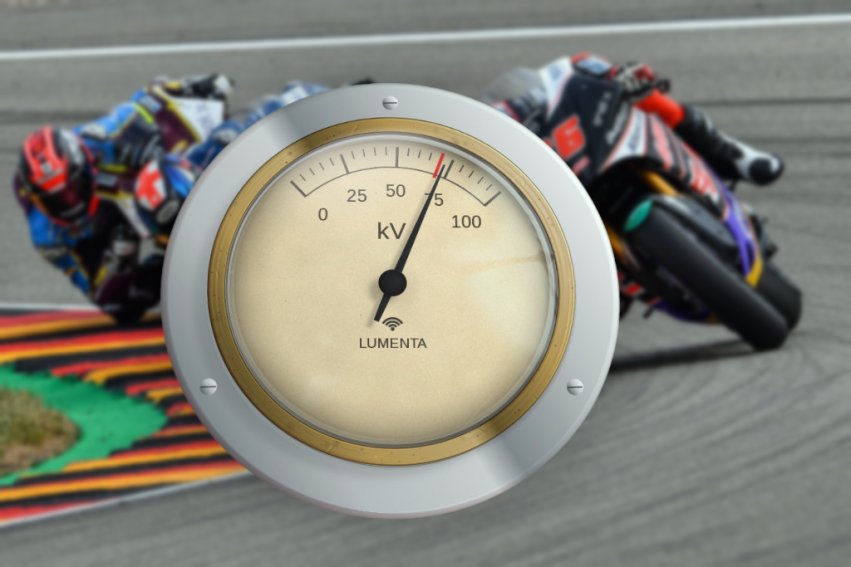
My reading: {"value": 72.5, "unit": "kV"}
